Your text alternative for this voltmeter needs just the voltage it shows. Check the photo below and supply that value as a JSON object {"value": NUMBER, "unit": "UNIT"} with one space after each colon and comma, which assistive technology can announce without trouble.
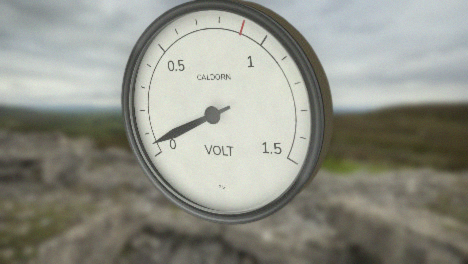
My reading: {"value": 0.05, "unit": "V"}
